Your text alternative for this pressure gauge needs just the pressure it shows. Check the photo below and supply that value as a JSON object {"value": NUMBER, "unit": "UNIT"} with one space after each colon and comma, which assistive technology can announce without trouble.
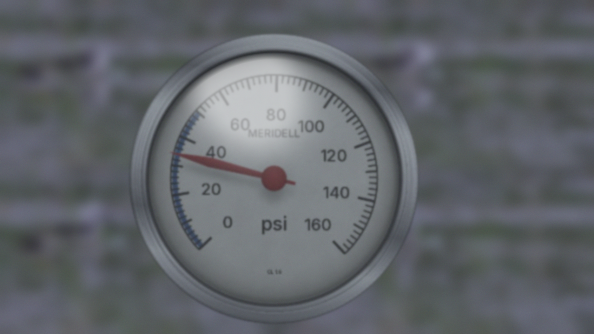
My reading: {"value": 34, "unit": "psi"}
